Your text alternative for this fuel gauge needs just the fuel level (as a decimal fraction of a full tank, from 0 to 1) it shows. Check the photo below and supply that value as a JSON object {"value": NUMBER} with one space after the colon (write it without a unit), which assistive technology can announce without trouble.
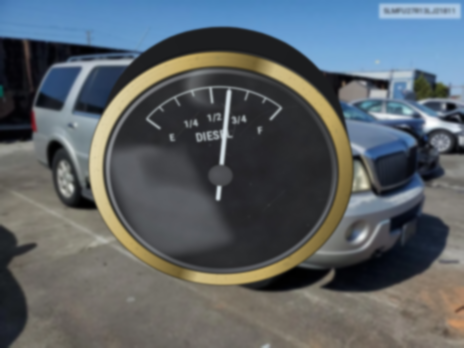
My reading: {"value": 0.625}
